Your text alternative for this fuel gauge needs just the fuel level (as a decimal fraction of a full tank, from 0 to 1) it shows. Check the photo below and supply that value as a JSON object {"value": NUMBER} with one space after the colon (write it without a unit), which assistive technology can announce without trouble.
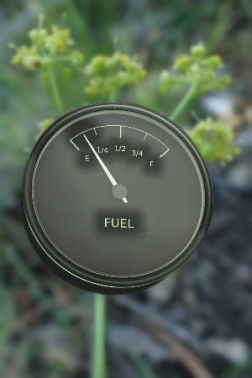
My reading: {"value": 0.125}
